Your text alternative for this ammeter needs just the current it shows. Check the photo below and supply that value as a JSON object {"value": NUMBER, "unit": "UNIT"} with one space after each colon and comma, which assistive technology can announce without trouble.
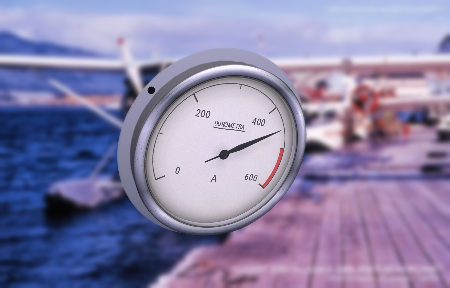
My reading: {"value": 450, "unit": "A"}
